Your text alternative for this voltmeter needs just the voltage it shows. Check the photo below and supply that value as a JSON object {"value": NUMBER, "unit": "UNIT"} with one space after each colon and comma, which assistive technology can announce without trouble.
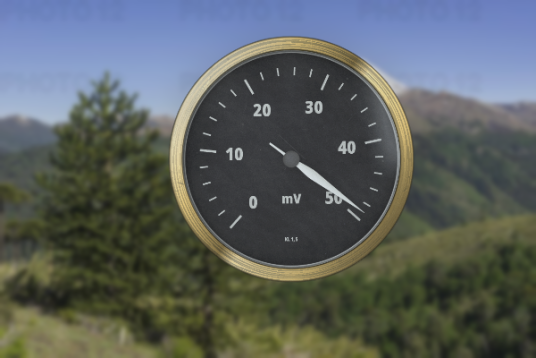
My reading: {"value": 49, "unit": "mV"}
